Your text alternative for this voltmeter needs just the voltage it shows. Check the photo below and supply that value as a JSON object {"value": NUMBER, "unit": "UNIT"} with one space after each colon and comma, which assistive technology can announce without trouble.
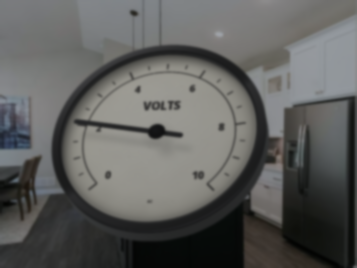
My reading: {"value": 2, "unit": "V"}
